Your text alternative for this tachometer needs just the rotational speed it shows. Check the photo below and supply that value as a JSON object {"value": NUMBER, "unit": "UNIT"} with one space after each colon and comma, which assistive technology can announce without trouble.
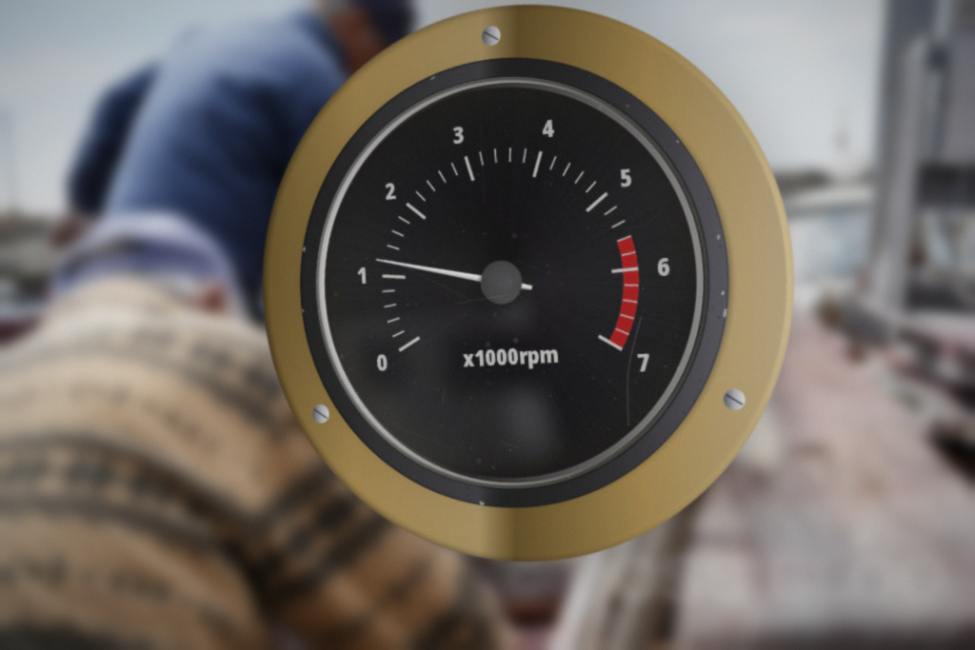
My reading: {"value": 1200, "unit": "rpm"}
